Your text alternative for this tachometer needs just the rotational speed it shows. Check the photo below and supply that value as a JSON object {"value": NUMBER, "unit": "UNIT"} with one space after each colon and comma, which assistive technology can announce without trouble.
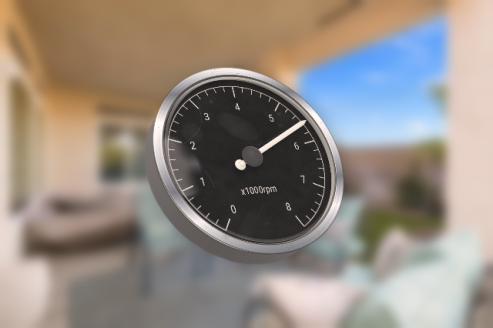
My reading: {"value": 5600, "unit": "rpm"}
